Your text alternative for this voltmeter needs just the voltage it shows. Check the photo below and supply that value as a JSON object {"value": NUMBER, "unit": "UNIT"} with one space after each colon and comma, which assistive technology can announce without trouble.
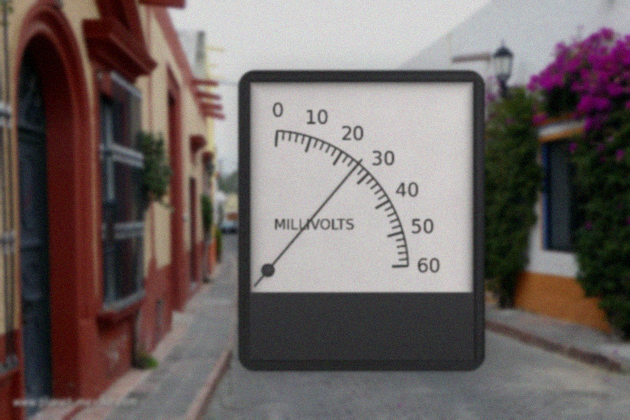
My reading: {"value": 26, "unit": "mV"}
